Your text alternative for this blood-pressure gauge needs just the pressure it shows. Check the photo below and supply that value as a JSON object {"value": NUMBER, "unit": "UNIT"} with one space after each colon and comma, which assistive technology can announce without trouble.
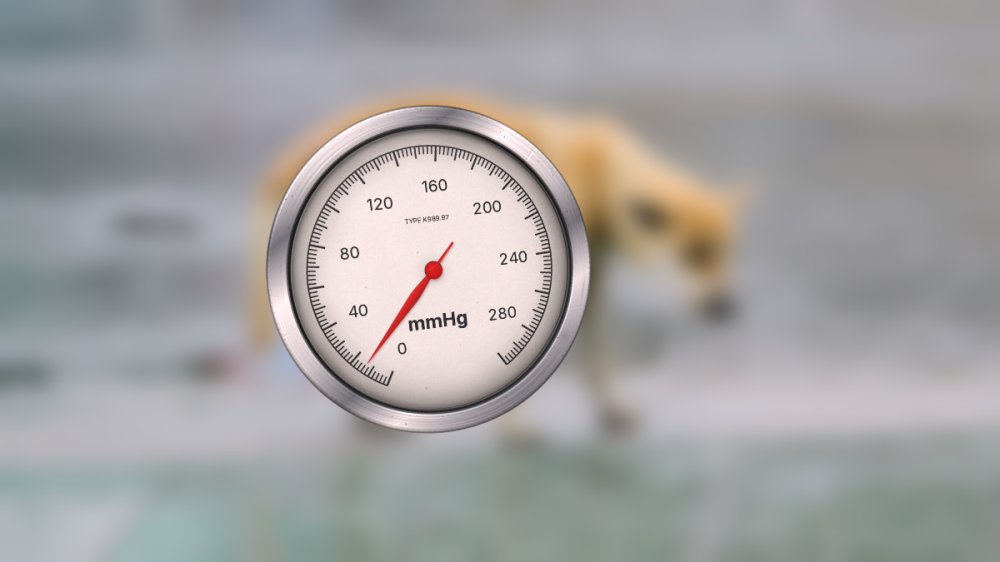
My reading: {"value": 14, "unit": "mmHg"}
